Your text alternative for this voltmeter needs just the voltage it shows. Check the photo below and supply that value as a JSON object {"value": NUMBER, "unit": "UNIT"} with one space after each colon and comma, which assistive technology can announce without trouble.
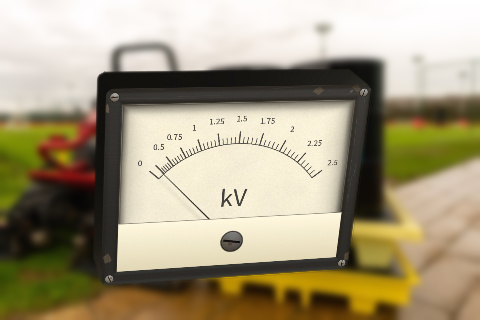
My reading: {"value": 0.25, "unit": "kV"}
